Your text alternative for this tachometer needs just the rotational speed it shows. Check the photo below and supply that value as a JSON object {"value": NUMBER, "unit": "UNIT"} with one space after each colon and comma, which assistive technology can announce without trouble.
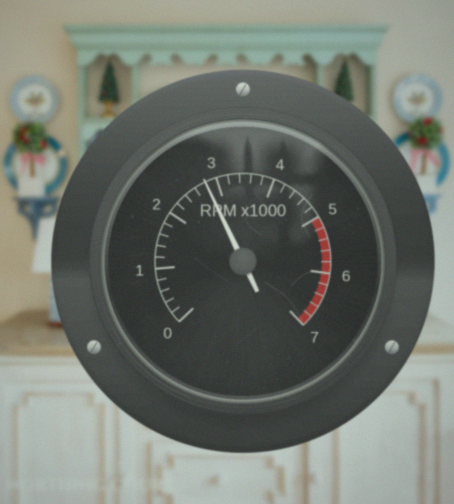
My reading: {"value": 2800, "unit": "rpm"}
